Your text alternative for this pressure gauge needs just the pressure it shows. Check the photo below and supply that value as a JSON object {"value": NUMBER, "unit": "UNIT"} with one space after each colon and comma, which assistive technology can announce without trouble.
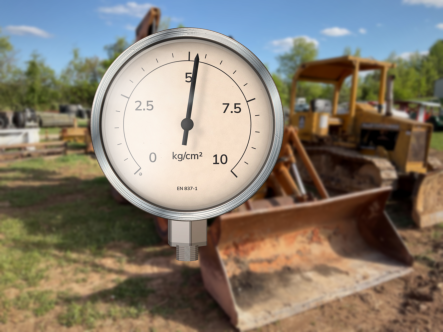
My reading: {"value": 5.25, "unit": "kg/cm²"}
